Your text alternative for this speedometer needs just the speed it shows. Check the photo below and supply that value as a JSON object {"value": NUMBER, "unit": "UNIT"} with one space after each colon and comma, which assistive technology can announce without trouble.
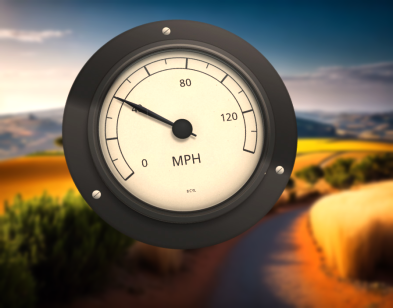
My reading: {"value": 40, "unit": "mph"}
